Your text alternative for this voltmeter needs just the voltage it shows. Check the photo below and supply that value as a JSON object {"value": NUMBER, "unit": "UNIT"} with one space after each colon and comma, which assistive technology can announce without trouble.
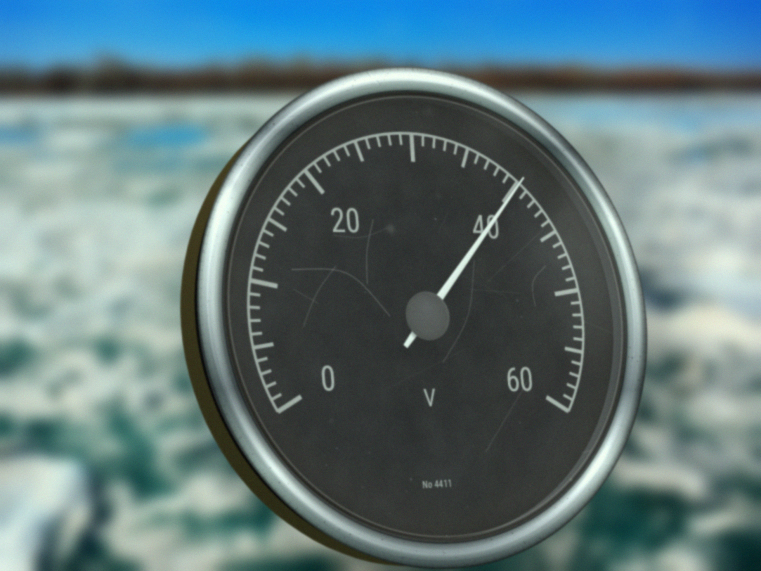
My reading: {"value": 40, "unit": "V"}
